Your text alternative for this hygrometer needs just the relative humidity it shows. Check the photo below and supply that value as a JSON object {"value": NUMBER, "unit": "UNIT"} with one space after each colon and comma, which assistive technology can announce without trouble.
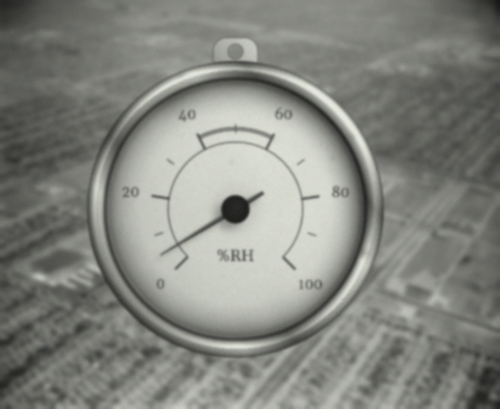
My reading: {"value": 5, "unit": "%"}
